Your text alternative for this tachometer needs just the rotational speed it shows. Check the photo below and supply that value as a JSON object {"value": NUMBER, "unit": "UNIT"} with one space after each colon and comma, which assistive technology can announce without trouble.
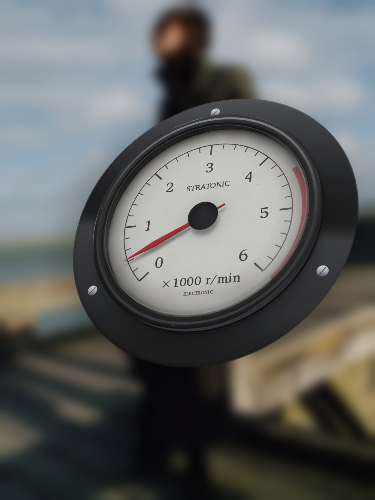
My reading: {"value": 400, "unit": "rpm"}
